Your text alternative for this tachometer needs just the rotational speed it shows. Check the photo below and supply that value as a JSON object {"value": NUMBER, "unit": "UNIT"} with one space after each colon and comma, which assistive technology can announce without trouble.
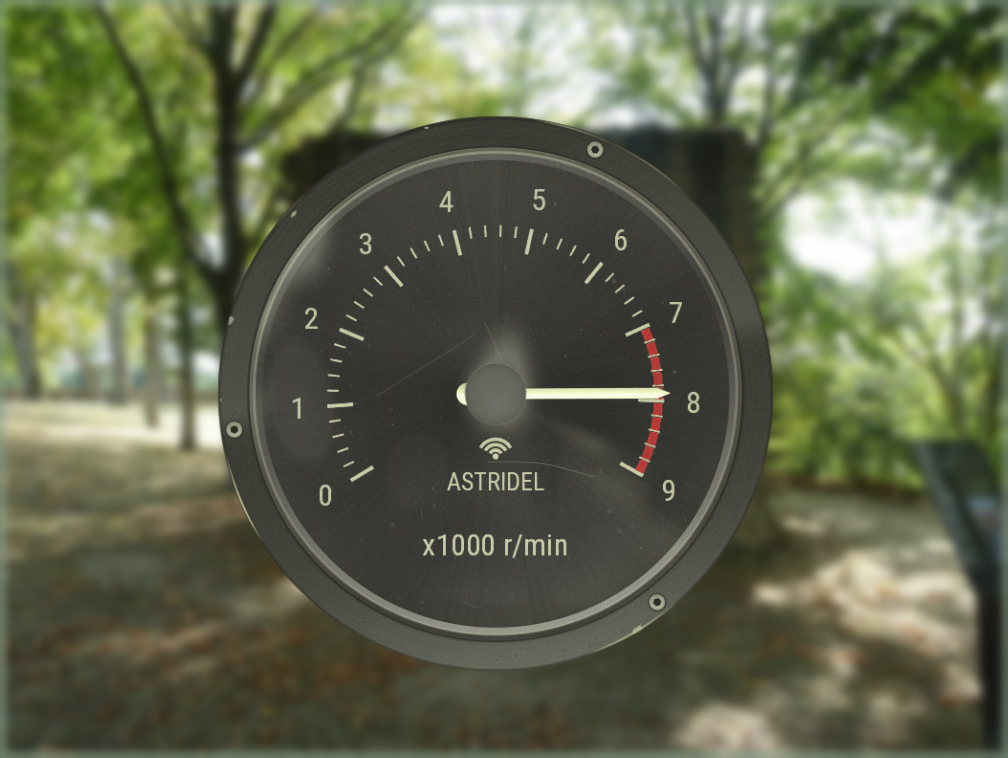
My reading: {"value": 7900, "unit": "rpm"}
